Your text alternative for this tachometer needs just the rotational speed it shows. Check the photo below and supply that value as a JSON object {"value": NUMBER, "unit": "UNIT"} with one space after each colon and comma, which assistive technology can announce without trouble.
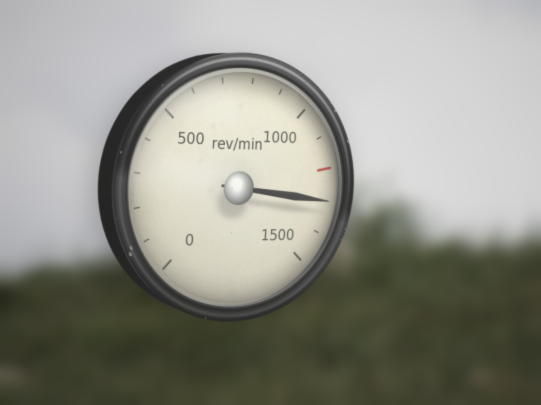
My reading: {"value": 1300, "unit": "rpm"}
